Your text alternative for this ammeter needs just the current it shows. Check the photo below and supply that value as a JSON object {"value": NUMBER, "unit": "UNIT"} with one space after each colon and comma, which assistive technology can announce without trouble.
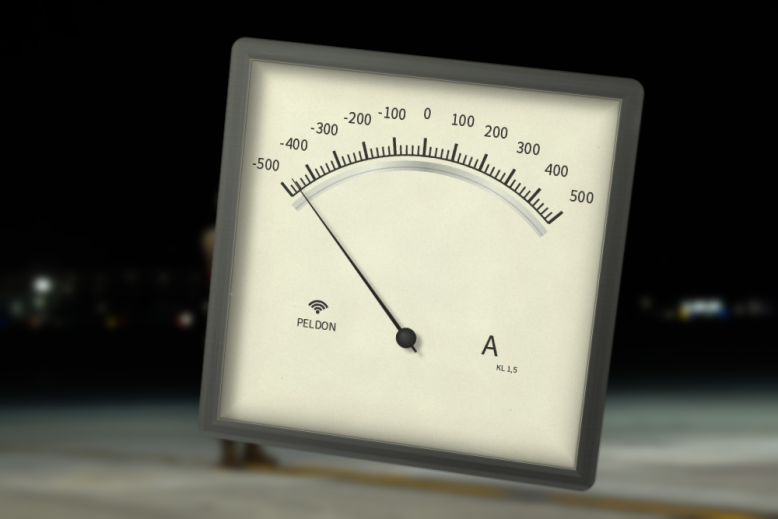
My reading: {"value": -460, "unit": "A"}
